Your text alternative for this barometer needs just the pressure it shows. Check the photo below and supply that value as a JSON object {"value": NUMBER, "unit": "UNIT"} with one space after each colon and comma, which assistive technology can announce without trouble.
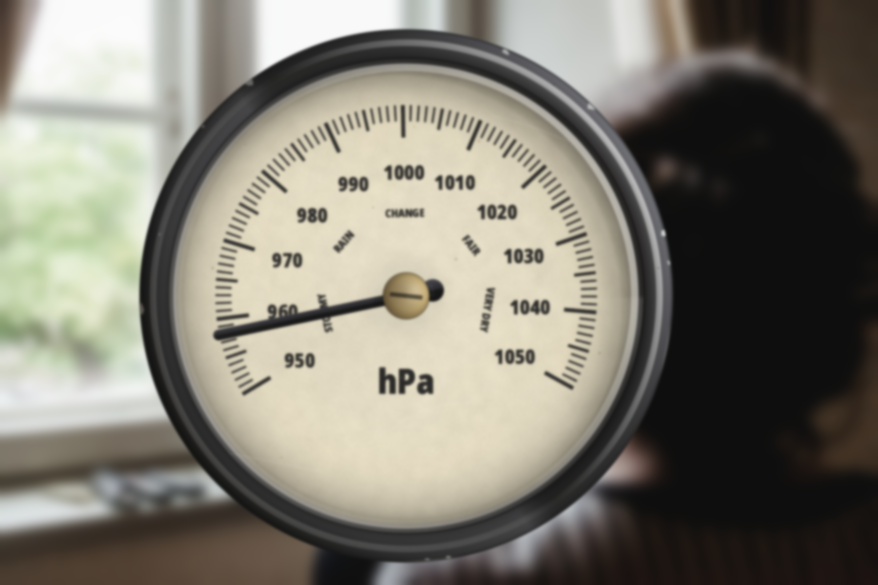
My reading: {"value": 958, "unit": "hPa"}
